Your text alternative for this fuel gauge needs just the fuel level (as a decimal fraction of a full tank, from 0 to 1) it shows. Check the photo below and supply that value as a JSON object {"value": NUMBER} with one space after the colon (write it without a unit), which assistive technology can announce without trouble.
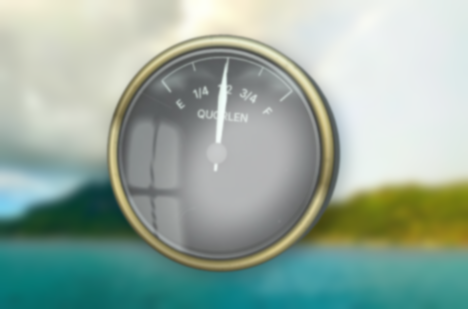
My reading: {"value": 0.5}
